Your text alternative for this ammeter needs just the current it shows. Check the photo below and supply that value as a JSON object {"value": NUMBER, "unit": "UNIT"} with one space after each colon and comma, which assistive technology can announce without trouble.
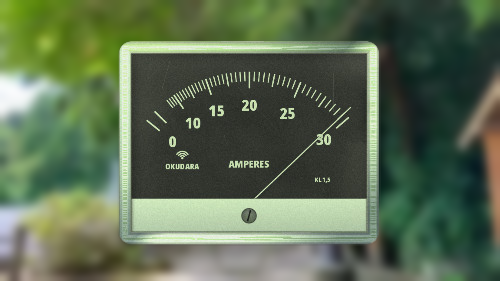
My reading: {"value": 29.5, "unit": "A"}
